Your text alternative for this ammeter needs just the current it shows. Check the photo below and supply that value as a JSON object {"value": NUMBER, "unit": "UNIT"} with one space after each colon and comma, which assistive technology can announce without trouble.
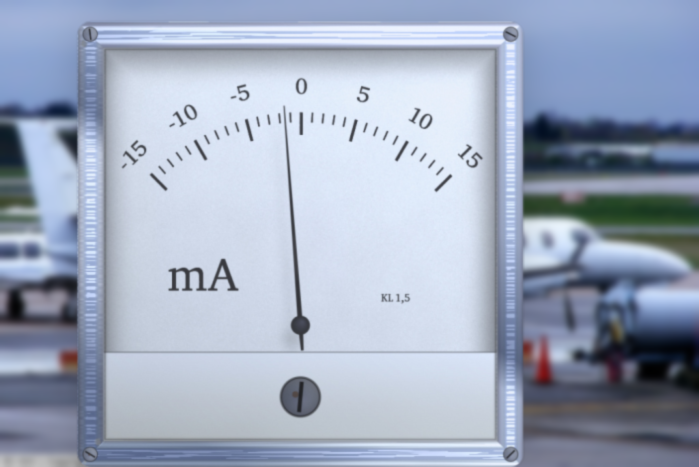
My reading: {"value": -1.5, "unit": "mA"}
